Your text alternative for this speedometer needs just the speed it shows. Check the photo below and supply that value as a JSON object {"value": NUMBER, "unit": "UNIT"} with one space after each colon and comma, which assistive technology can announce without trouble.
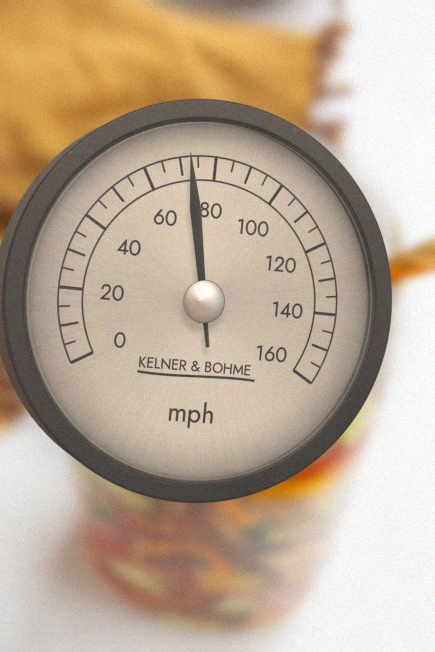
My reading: {"value": 72.5, "unit": "mph"}
